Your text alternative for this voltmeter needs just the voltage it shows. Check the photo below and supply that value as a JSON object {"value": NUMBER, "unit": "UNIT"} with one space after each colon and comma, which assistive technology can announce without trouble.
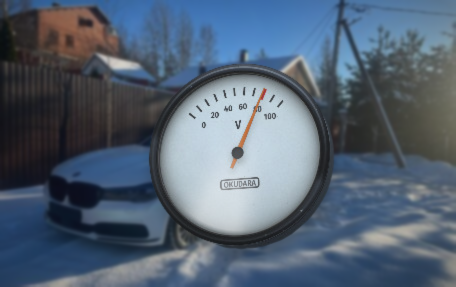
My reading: {"value": 80, "unit": "V"}
